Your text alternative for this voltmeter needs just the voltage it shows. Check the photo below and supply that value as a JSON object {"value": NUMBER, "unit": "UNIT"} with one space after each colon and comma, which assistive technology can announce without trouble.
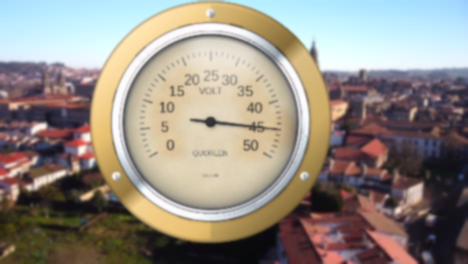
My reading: {"value": 45, "unit": "V"}
